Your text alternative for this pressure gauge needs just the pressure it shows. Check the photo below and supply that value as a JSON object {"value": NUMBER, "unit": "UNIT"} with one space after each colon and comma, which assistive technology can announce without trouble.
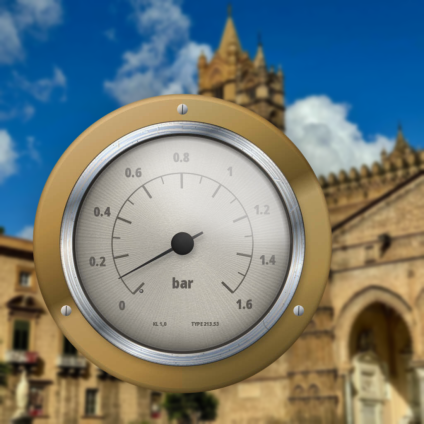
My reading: {"value": 0.1, "unit": "bar"}
